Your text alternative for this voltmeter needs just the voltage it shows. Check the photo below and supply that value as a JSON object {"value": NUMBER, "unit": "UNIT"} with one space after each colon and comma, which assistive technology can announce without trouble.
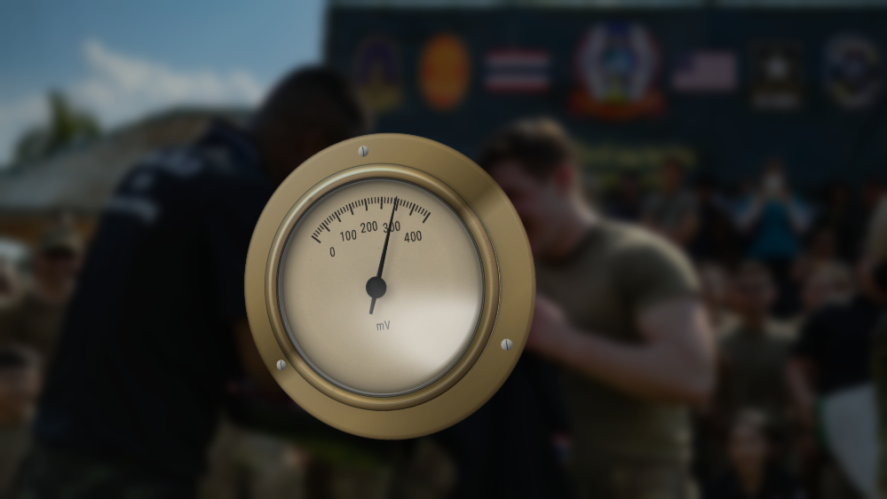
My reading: {"value": 300, "unit": "mV"}
